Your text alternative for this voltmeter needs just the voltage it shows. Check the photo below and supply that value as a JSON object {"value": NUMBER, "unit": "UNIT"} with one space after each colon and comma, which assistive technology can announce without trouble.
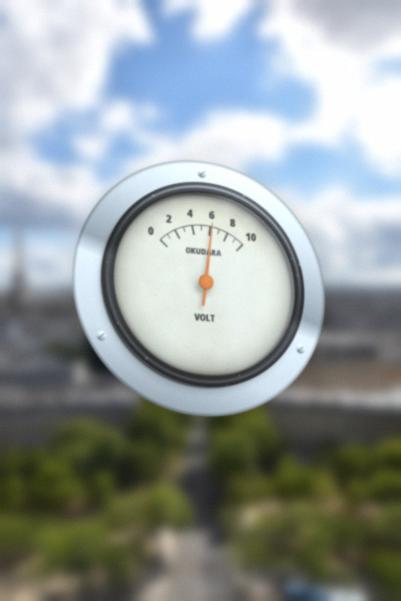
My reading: {"value": 6, "unit": "V"}
